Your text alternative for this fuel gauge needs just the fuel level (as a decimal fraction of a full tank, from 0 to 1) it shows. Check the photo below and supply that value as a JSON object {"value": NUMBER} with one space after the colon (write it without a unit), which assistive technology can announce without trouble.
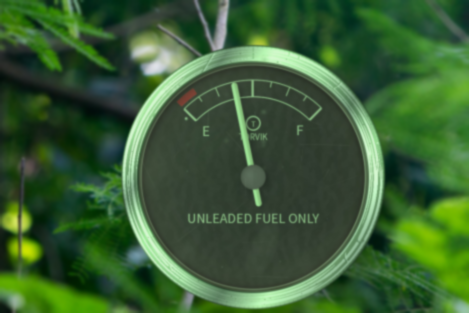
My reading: {"value": 0.375}
